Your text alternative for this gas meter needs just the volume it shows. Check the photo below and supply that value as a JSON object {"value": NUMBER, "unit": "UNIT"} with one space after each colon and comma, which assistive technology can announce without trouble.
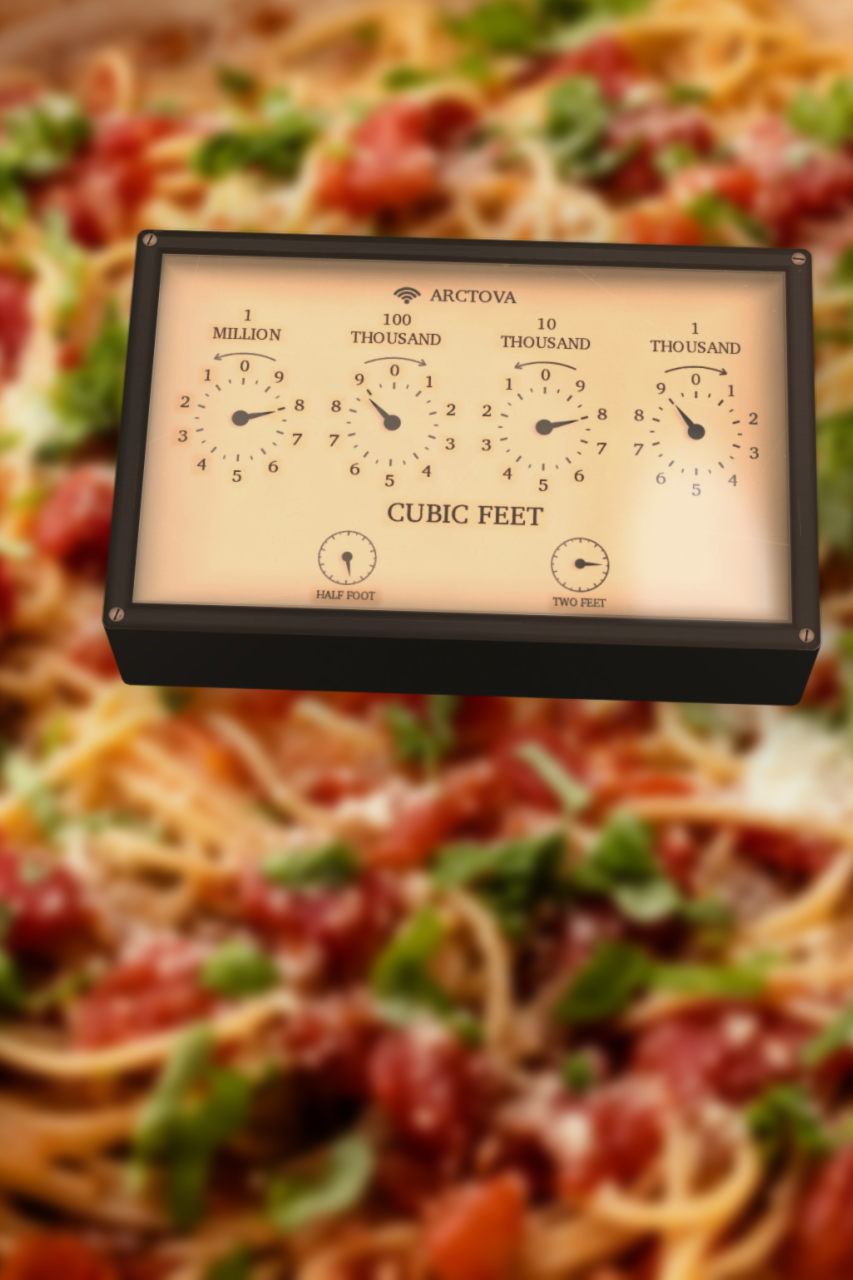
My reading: {"value": 787900, "unit": "ft³"}
